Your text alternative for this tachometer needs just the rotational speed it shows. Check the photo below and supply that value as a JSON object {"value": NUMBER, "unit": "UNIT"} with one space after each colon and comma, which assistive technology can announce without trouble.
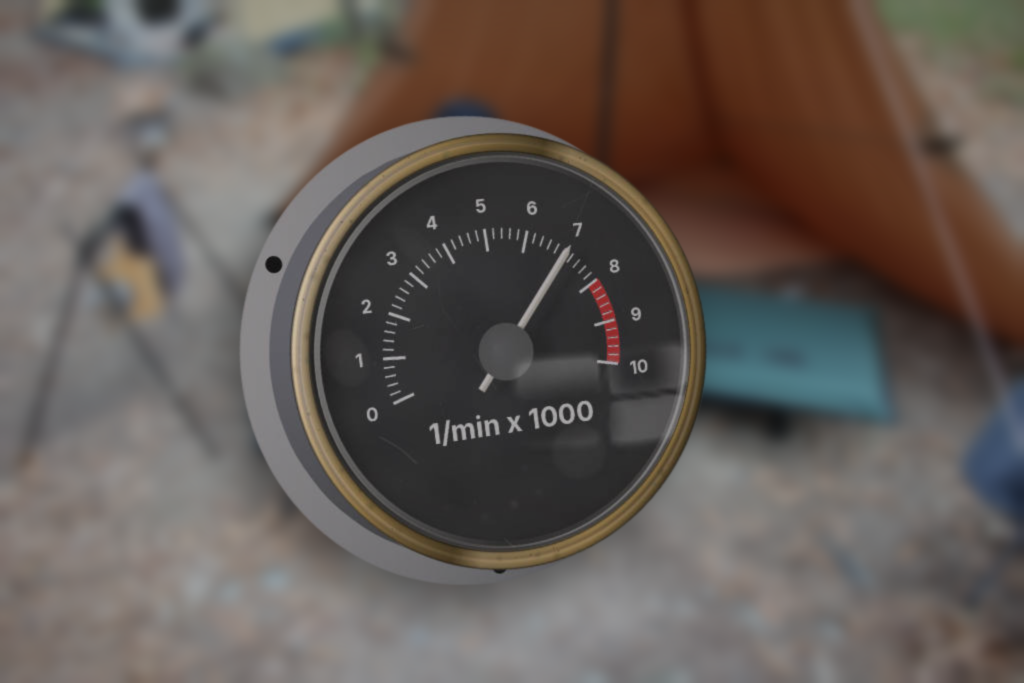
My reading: {"value": 7000, "unit": "rpm"}
